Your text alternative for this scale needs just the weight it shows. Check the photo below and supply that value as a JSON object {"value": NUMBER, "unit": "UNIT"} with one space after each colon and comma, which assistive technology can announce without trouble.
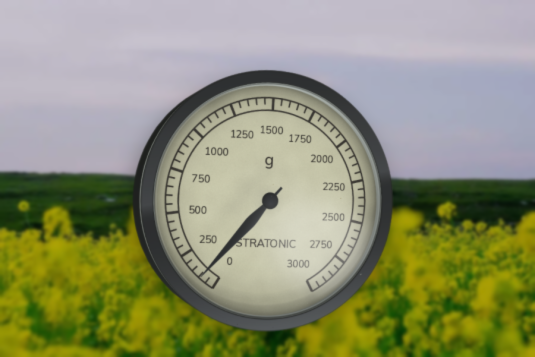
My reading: {"value": 100, "unit": "g"}
